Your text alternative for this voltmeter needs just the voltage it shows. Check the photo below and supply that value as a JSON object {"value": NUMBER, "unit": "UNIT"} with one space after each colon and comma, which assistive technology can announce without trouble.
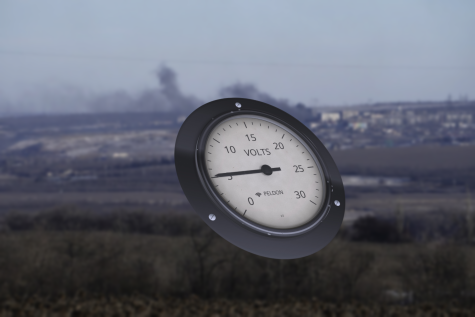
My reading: {"value": 5, "unit": "V"}
